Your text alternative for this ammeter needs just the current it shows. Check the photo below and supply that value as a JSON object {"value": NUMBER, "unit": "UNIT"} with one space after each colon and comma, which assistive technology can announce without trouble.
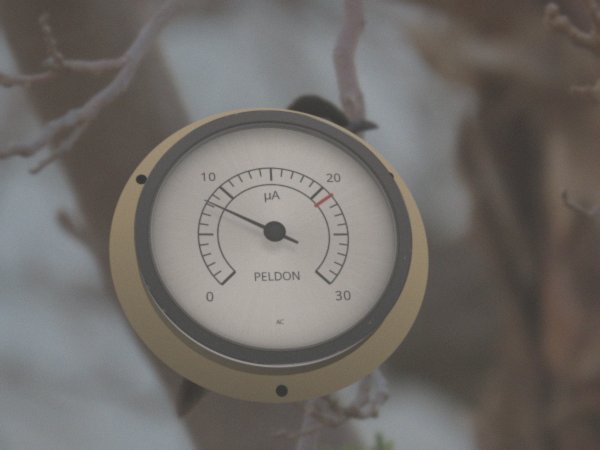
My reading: {"value": 8, "unit": "µA"}
